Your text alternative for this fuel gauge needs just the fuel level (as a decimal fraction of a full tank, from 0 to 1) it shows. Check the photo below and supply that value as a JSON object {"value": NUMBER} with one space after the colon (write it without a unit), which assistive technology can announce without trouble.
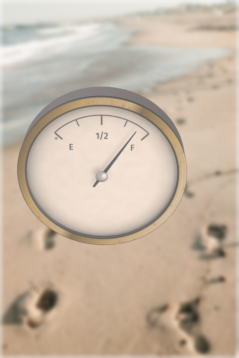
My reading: {"value": 0.875}
